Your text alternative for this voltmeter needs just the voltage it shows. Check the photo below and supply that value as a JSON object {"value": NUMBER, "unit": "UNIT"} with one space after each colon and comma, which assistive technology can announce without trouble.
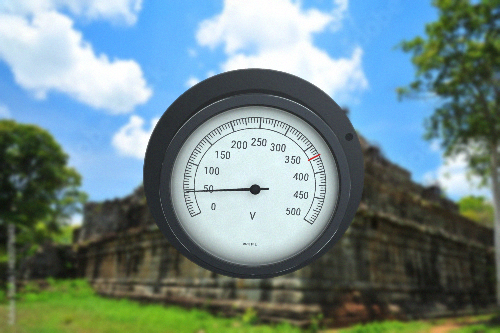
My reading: {"value": 50, "unit": "V"}
